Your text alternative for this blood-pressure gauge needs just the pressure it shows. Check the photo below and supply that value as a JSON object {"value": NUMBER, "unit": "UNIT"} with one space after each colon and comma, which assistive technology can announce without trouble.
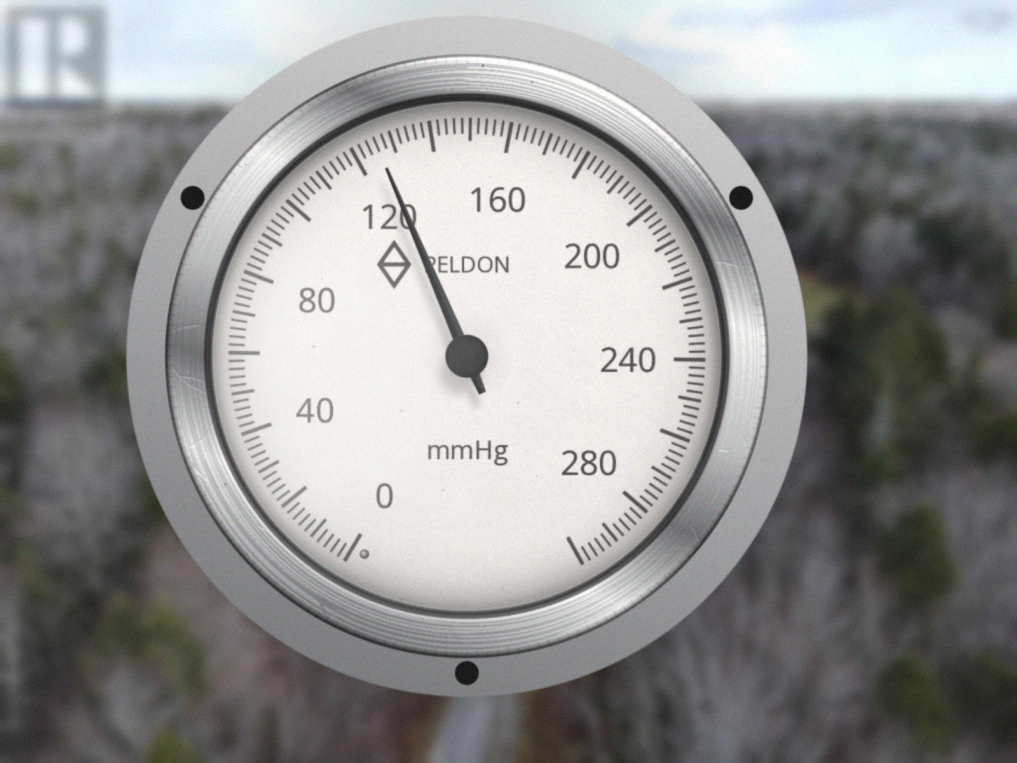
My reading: {"value": 126, "unit": "mmHg"}
